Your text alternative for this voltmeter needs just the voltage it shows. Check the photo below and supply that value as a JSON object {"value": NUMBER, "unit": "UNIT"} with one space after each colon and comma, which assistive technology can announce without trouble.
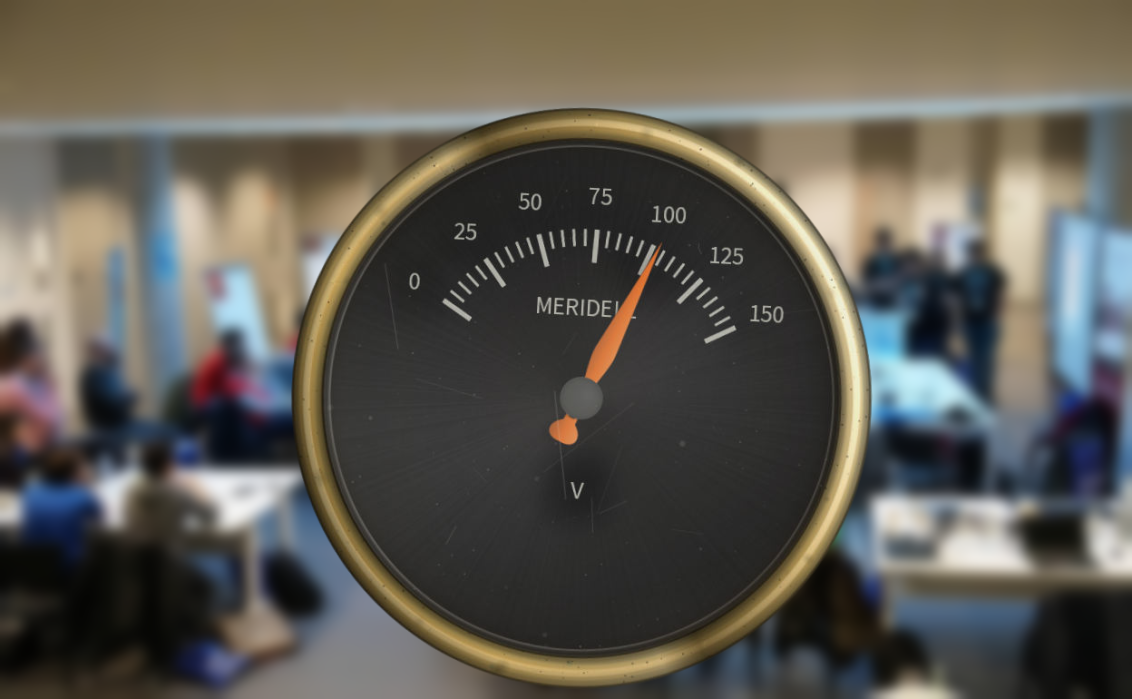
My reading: {"value": 102.5, "unit": "V"}
